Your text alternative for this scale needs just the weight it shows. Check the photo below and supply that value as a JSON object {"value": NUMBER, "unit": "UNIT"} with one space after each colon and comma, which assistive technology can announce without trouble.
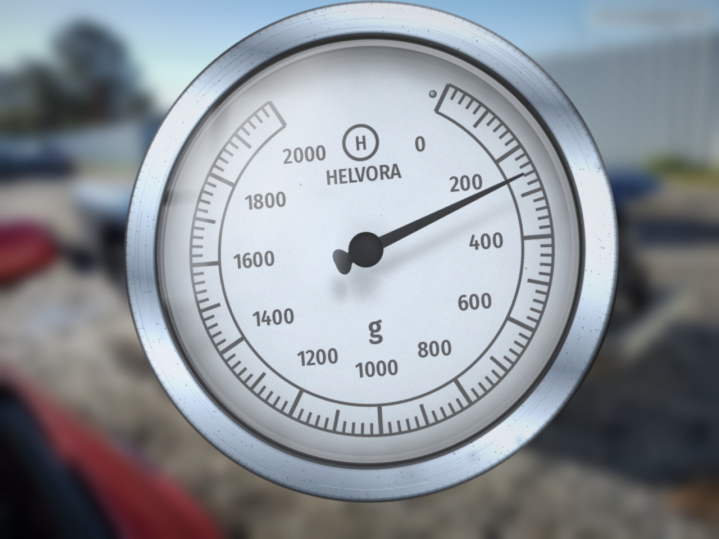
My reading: {"value": 260, "unit": "g"}
